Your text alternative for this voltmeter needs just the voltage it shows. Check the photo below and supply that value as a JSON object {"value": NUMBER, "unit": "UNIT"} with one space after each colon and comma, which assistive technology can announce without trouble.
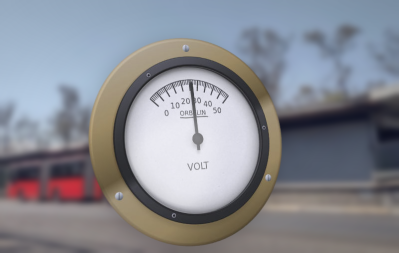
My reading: {"value": 25, "unit": "V"}
